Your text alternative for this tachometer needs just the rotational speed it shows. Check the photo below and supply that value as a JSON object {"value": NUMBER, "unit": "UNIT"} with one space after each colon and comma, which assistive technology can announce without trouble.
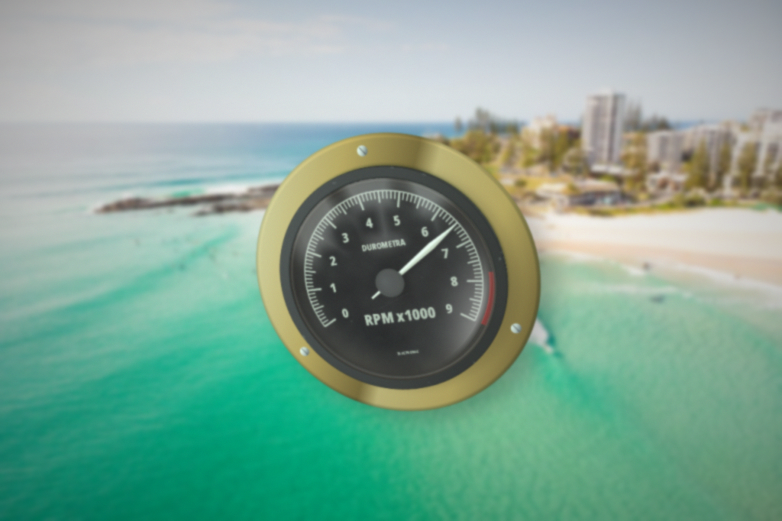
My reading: {"value": 6500, "unit": "rpm"}
